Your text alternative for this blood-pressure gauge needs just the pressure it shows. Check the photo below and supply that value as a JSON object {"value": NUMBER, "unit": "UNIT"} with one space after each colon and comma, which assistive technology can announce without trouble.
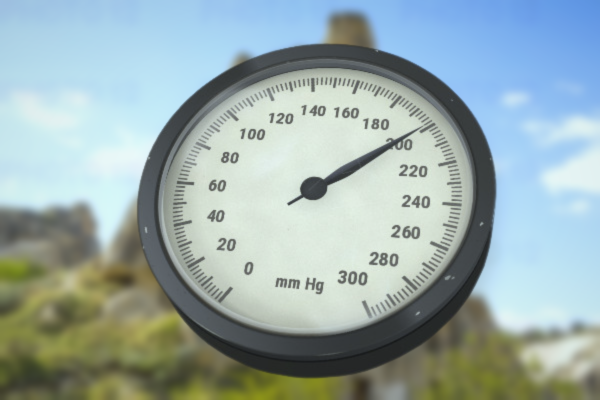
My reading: {"value": 200, "unit": "mmHg"}
